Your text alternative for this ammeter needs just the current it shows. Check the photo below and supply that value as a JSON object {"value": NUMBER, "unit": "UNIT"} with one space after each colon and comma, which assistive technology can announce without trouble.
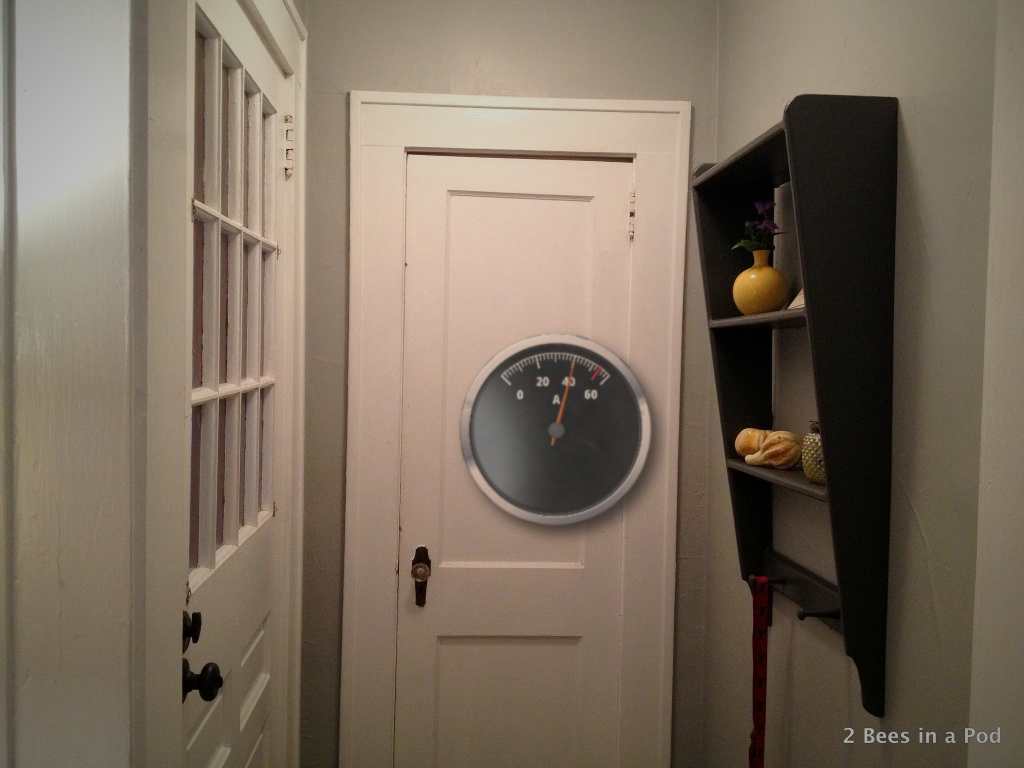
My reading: {"value": 40, "unit": "A"}
